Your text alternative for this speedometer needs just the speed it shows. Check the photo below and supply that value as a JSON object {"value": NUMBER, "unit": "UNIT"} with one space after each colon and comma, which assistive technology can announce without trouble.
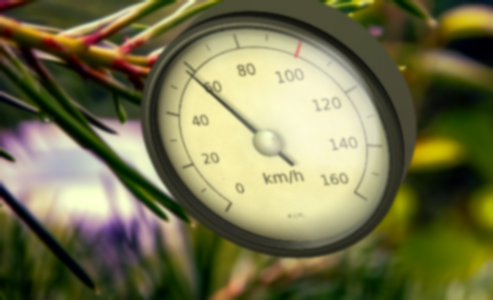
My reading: {"value": 60, "unit": "km/h"}
